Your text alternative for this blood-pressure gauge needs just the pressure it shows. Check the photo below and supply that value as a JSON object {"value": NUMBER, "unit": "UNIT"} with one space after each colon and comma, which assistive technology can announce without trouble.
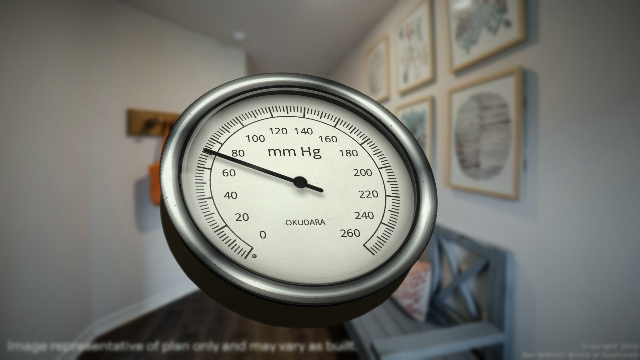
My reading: {"value": 70, "unit": "mmHg"}
